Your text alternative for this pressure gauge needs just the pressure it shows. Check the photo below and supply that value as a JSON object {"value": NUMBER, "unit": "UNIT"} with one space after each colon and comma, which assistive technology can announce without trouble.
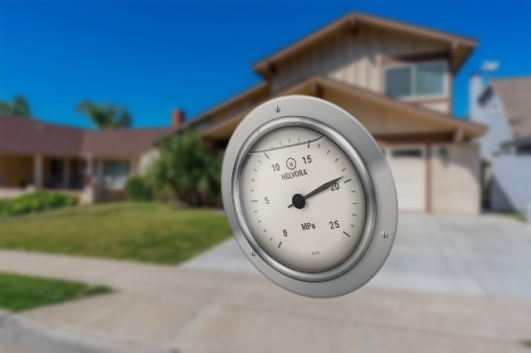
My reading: {"value": 19.5, "unit": "MPa"}
